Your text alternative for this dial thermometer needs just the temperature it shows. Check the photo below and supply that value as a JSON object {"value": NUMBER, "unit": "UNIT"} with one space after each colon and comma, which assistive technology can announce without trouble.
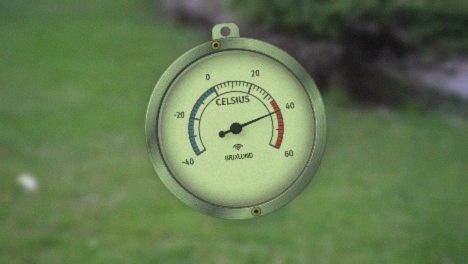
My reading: {"value": 40, "unit": "°C"}
